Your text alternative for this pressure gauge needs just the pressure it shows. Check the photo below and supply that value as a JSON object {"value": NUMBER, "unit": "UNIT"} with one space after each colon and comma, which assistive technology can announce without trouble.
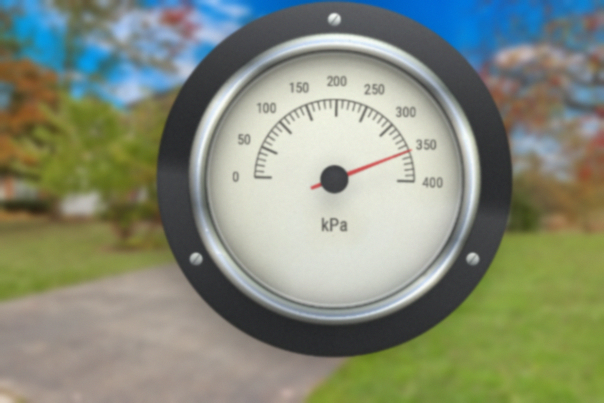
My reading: {"value": 350, "unit": "kPa"}
